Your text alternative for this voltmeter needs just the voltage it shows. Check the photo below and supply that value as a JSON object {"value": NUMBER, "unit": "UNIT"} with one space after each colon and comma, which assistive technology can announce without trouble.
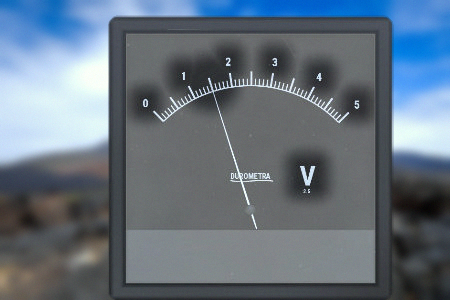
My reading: {"value": 1.5, "unit": "V"}
